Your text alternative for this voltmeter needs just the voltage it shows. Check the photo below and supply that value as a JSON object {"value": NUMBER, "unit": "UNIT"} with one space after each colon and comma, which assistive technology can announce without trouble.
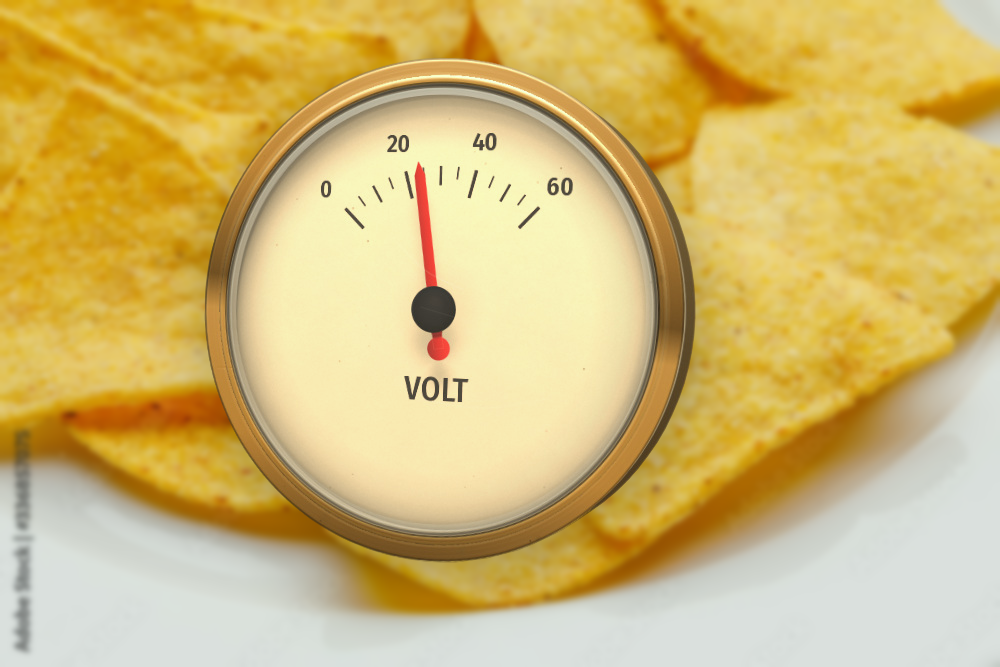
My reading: {"value": 25, "unit": "V"}
